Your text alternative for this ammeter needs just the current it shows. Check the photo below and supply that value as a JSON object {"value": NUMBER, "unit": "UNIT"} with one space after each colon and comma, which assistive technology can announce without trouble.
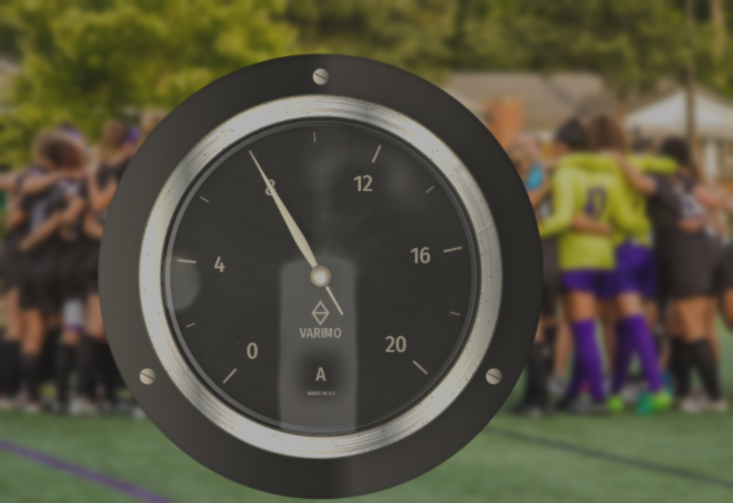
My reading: {"value": 8, "unit": "A"}
